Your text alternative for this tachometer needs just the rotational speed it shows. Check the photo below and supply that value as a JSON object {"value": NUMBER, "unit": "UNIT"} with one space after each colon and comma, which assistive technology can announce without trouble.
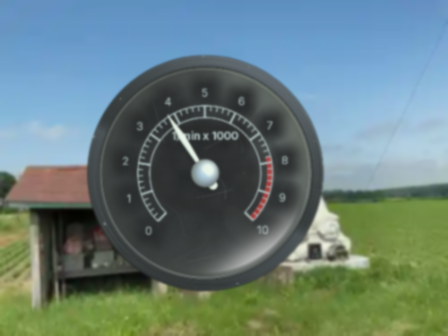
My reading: {"value": 3800, "unit": "rpm"}
